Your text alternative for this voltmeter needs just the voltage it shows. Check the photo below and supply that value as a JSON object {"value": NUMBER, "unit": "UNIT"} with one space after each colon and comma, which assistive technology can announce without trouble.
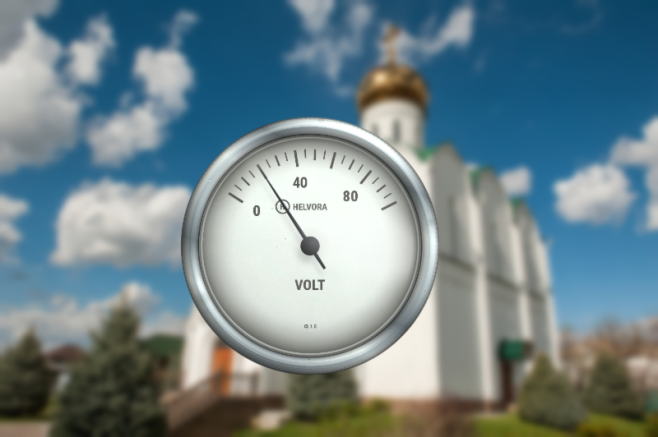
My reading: {"value": 20, "unit": "V"}
